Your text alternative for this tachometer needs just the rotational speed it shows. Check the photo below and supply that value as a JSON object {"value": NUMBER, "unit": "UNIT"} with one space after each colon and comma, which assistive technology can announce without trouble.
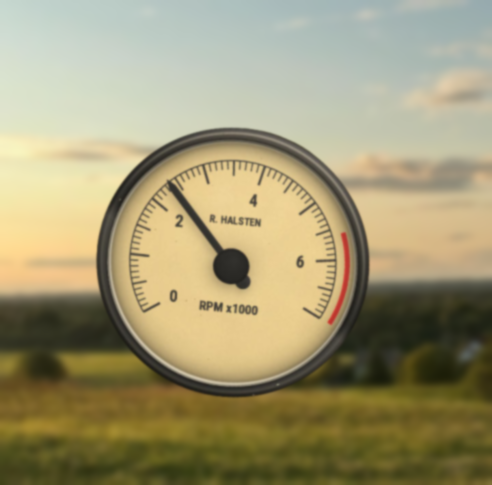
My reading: {"value": 2400, "unit": "rpm"}
